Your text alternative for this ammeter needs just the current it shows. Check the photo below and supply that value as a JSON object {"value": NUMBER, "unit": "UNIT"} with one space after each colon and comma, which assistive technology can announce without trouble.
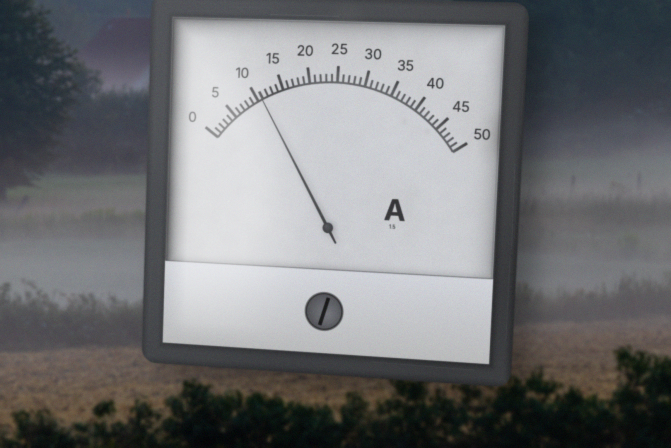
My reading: {"value": 11, "unit": "A"}
